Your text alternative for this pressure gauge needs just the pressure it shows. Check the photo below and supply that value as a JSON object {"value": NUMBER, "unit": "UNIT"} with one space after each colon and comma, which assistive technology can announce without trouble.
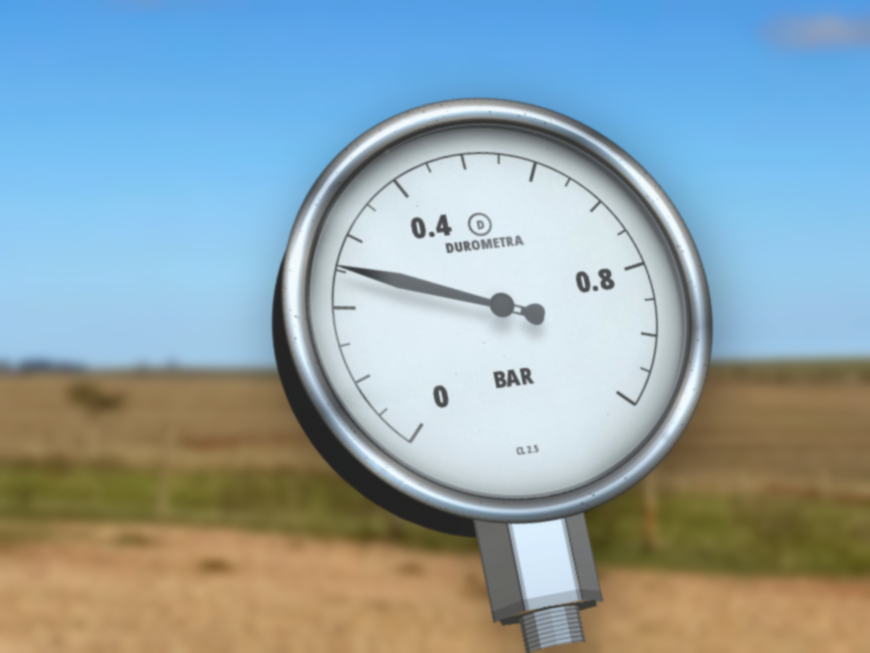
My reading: {"value": 0.25, "unit": "bar"}
